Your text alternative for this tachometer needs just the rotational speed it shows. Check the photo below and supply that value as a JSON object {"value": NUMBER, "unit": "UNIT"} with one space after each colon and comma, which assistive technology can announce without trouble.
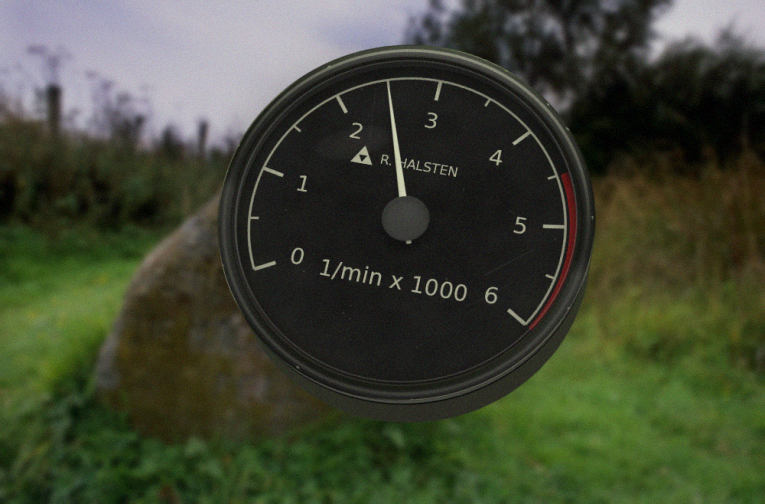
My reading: {"value": 2500, "unit": "rpm"}
